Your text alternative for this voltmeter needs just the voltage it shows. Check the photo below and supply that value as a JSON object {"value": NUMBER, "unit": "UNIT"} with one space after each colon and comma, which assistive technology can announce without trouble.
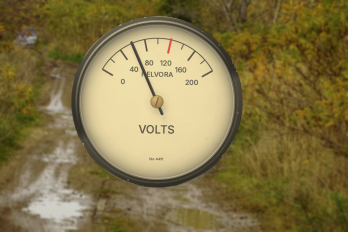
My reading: {"value": 60, "unit": "V"}
